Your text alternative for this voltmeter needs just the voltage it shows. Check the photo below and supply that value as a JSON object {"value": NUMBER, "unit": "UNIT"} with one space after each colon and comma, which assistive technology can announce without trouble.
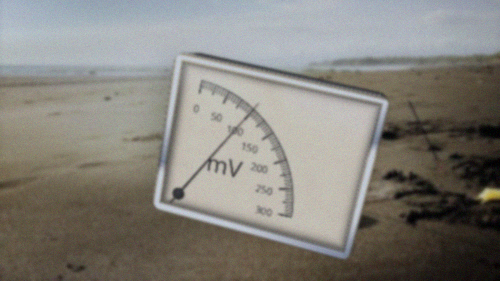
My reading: {"value": 100, "unit": "mV"}
